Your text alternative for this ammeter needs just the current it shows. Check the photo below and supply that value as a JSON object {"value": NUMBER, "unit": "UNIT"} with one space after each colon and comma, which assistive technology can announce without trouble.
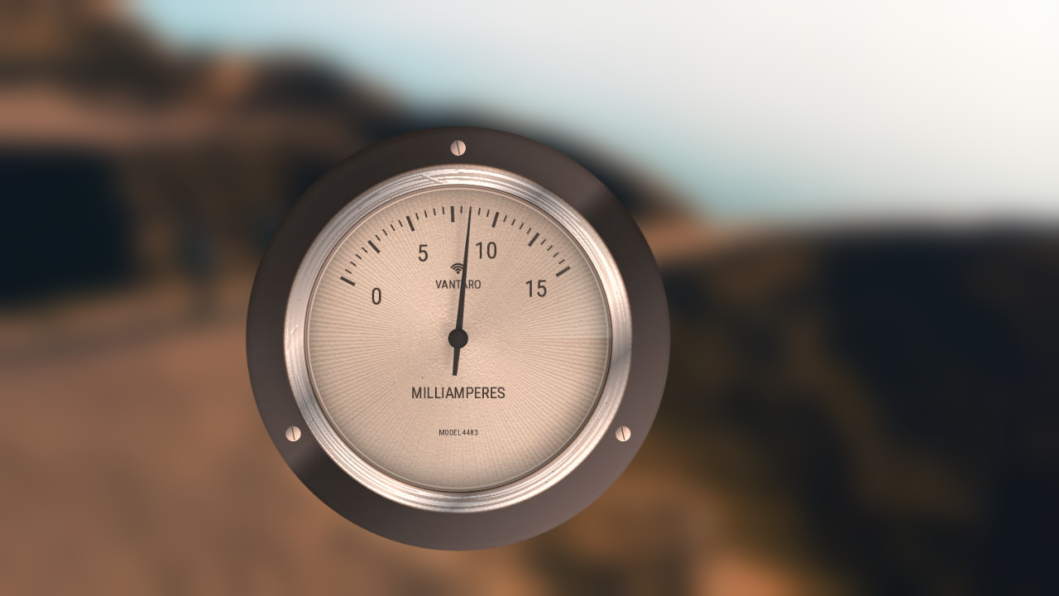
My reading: {"value": 8.5, "unit": "mA"}
